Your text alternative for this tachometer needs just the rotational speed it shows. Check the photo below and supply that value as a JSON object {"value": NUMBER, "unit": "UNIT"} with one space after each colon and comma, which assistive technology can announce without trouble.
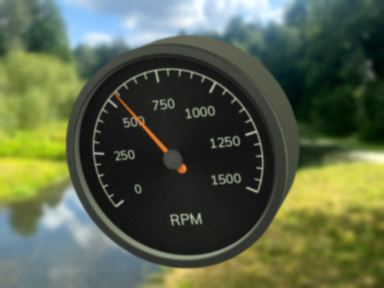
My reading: {"value": 550, "unit": "rpm"}
